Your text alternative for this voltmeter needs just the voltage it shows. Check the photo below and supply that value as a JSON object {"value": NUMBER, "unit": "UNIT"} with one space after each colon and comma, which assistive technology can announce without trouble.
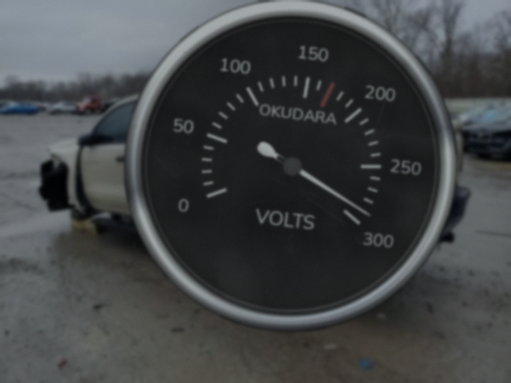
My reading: {"value": 290, "unit": "V"}
